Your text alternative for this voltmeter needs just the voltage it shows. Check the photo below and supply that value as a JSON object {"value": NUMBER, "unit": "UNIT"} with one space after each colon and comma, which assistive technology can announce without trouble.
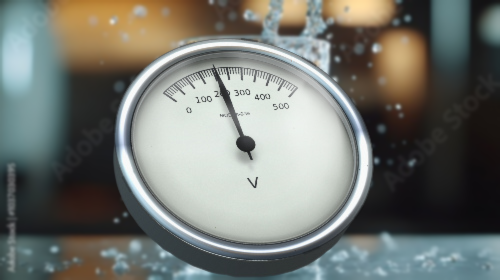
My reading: {"value": 200, "unit": "V"}
